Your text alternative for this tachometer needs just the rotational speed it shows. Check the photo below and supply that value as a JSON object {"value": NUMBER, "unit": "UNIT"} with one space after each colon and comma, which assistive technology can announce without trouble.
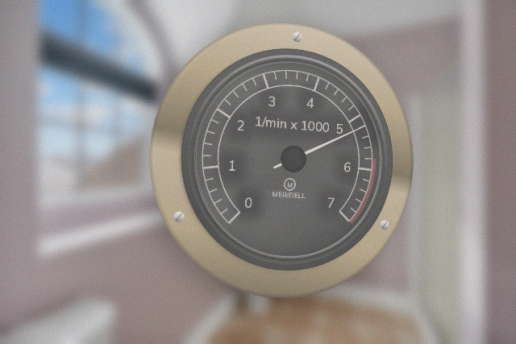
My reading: {"value": 5200, "unit": "rpm"}
